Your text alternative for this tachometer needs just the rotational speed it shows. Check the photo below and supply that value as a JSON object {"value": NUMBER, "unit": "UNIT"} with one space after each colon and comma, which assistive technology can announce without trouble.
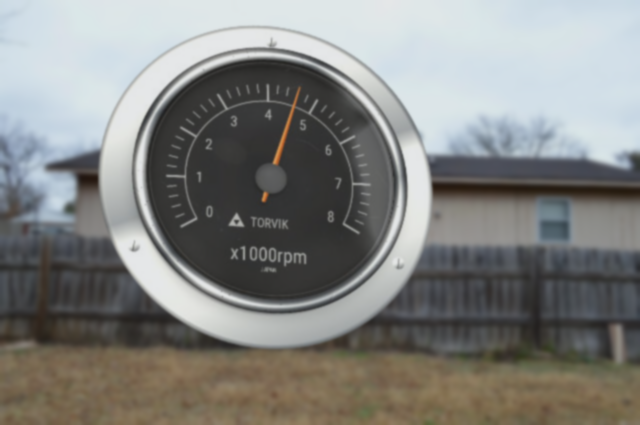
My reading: {"value": 4600, "unit": "rpm"}
